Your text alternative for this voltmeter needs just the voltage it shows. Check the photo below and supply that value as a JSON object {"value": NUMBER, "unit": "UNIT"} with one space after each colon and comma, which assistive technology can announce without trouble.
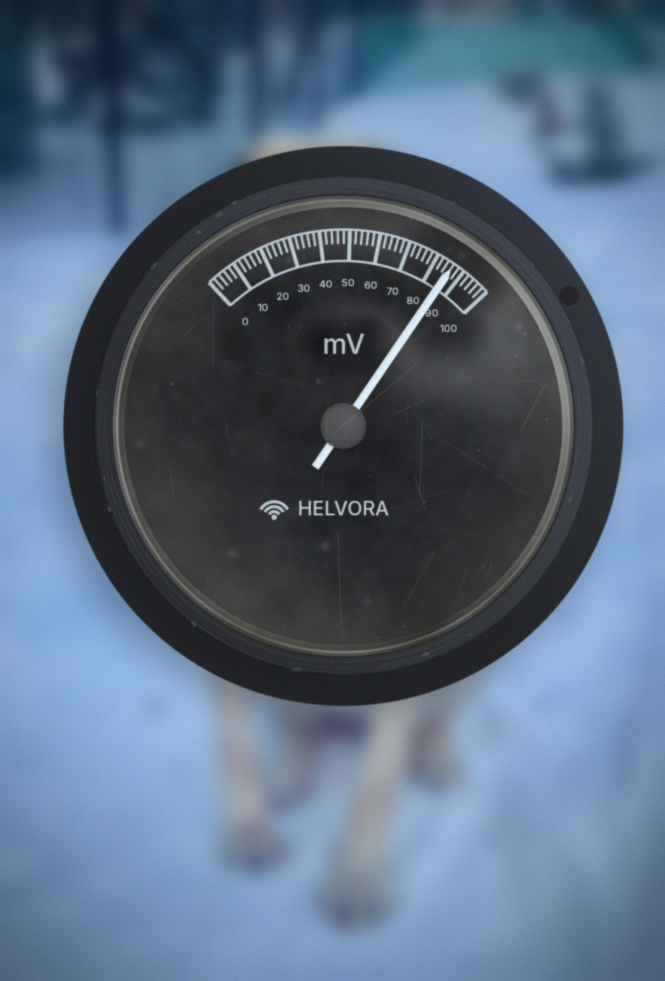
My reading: {"value": 86, "unit": "mV"}
